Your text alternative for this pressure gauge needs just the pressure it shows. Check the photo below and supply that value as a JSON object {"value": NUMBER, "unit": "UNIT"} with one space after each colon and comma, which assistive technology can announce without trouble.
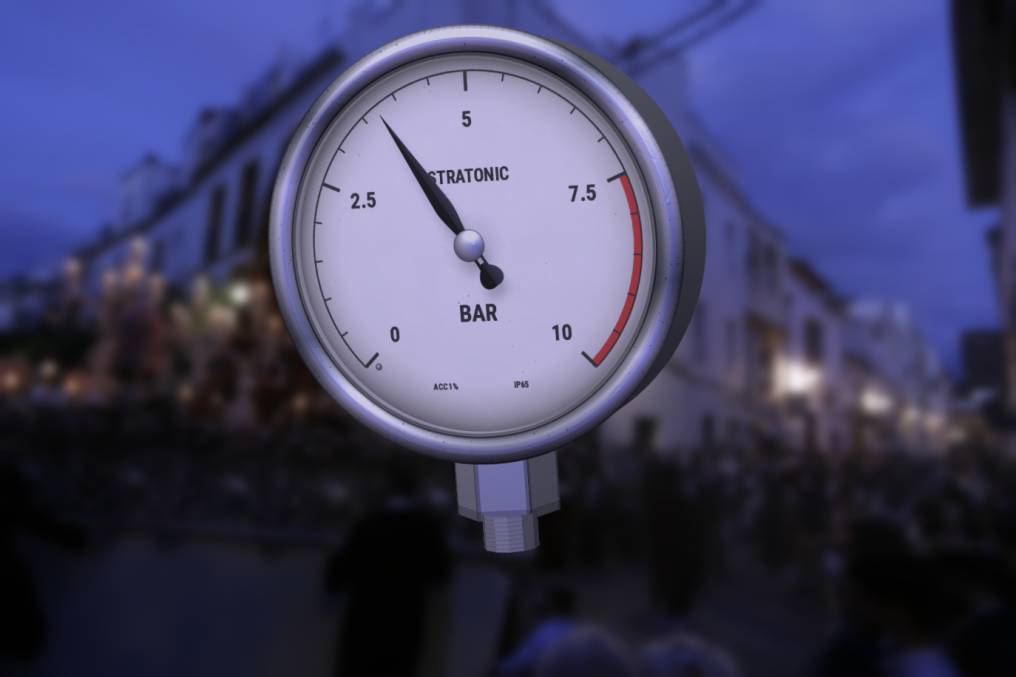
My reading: {"value": 3.75, "unit": "bar"}
